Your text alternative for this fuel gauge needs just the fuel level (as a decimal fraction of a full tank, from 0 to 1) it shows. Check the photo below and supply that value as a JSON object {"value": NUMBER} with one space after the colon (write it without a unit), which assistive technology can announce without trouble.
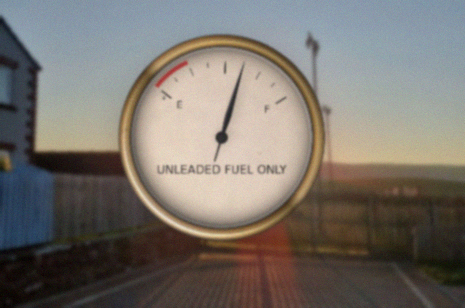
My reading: {"value": 0.625}
